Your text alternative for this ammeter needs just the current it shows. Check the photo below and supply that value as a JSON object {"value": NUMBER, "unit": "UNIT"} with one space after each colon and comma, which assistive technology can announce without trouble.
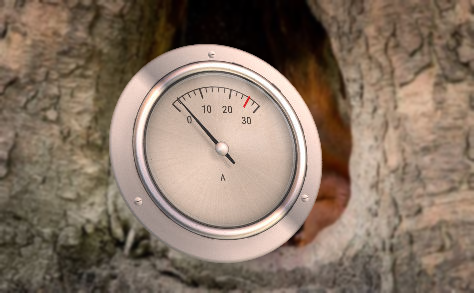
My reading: {"value": 2, "unit": "A"}
